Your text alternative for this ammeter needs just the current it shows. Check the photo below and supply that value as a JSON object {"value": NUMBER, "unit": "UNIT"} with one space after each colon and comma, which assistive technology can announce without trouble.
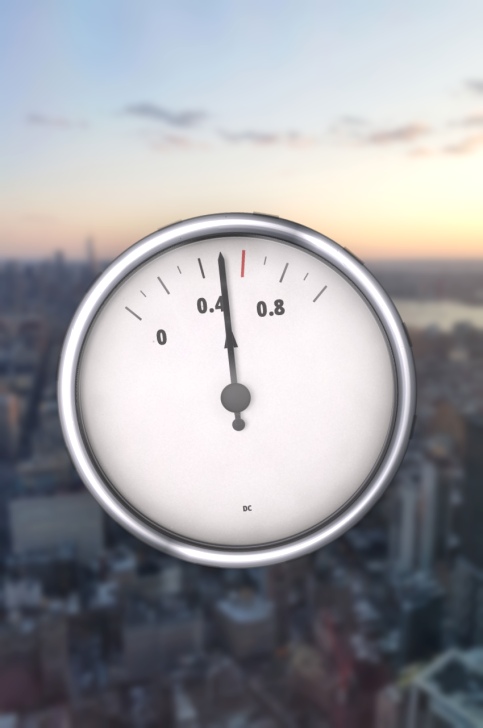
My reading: {"value": 0.5, "unit": "A"}
